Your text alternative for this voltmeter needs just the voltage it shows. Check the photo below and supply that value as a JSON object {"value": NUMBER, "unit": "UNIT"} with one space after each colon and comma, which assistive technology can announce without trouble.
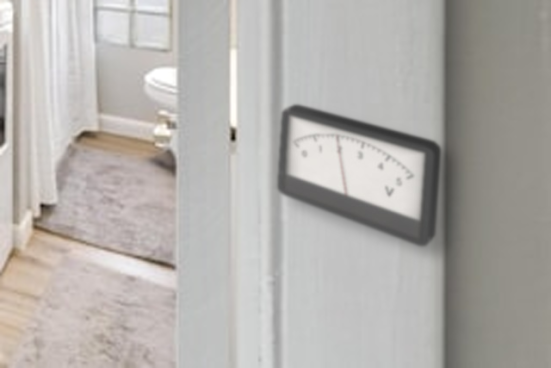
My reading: {"value": 2, "unit": "V"}
